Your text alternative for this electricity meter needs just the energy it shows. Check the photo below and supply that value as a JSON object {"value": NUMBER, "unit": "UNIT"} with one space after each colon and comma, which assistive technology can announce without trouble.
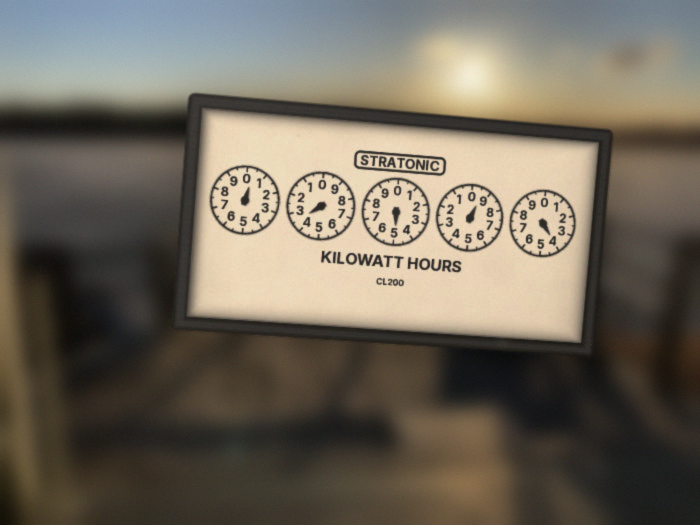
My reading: {"value": 3494, "unit": "kWh"}
